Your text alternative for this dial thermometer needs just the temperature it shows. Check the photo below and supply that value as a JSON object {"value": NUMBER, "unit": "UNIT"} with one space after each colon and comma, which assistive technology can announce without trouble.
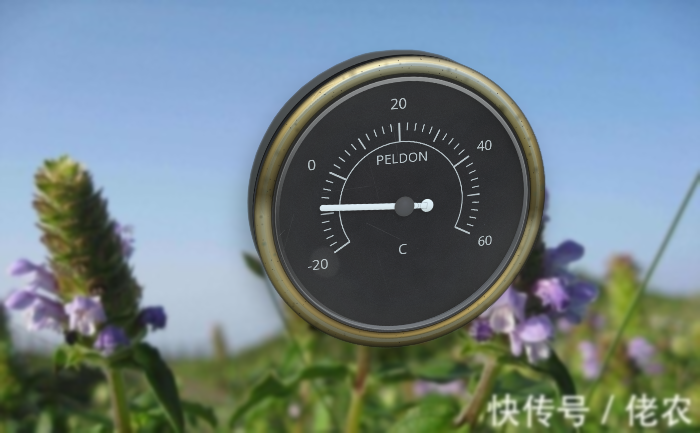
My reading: {"value": -8, "unit": "°C"}
